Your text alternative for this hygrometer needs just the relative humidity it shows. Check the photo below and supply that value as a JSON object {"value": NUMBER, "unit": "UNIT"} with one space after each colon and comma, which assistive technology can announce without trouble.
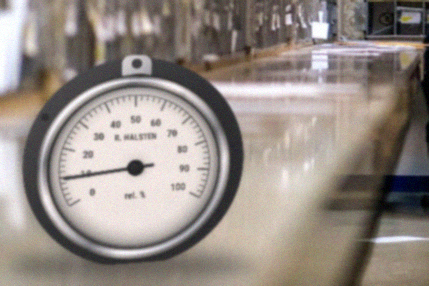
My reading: {"value": 10, "unit": "%"}
